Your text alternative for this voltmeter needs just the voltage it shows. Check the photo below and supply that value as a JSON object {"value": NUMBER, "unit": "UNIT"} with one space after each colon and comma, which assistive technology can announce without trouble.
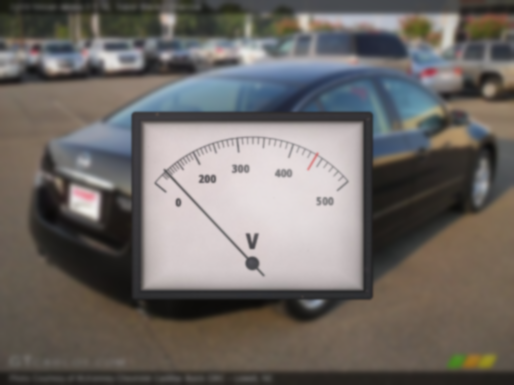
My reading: {"value": 100, "unit": "V"}
